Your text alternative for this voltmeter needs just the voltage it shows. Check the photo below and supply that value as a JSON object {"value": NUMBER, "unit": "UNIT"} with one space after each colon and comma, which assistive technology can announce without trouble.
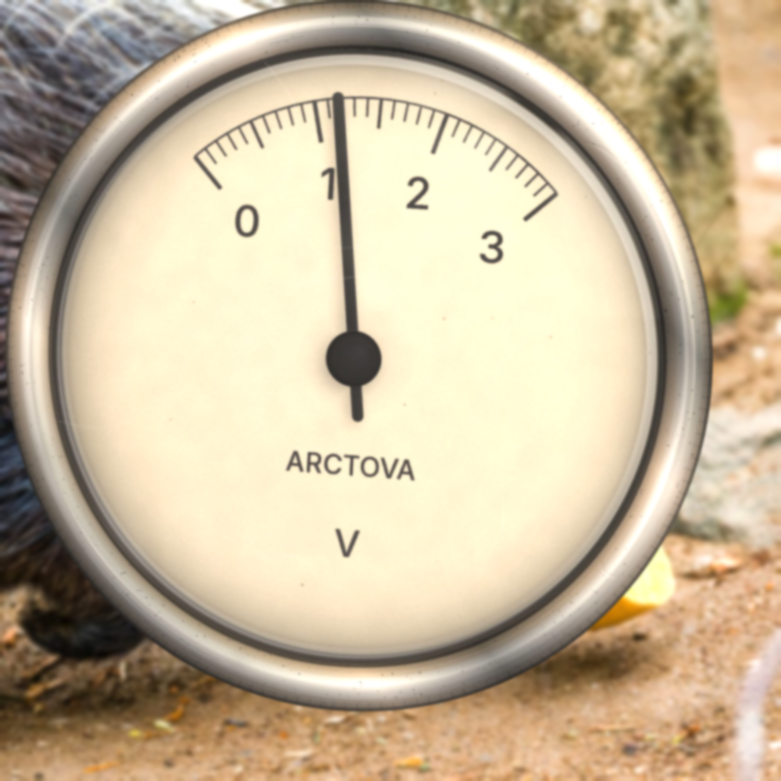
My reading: {"value": 1.2, "unit": "V"}
